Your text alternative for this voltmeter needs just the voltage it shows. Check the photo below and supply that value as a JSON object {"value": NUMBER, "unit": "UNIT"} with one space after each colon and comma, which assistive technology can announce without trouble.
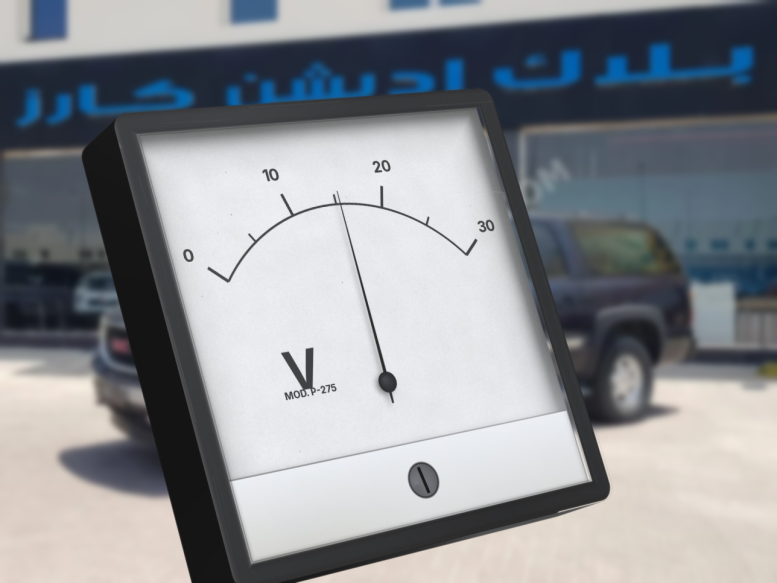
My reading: {"value": 15, "unit": "V"}
